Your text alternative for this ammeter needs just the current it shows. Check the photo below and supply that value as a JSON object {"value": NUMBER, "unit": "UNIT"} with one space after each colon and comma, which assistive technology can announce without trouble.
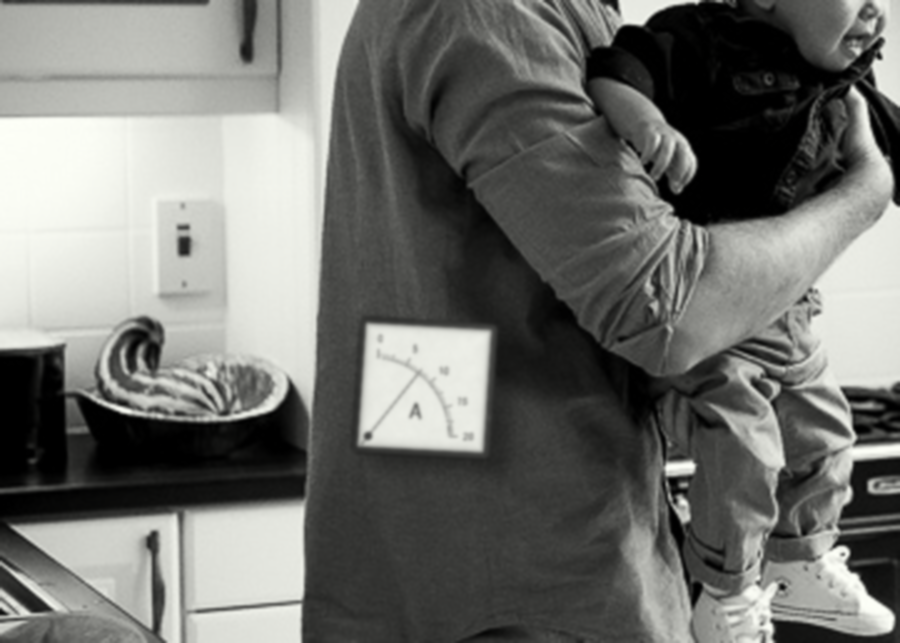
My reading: {"value": 7.5, "unit": "A"}
